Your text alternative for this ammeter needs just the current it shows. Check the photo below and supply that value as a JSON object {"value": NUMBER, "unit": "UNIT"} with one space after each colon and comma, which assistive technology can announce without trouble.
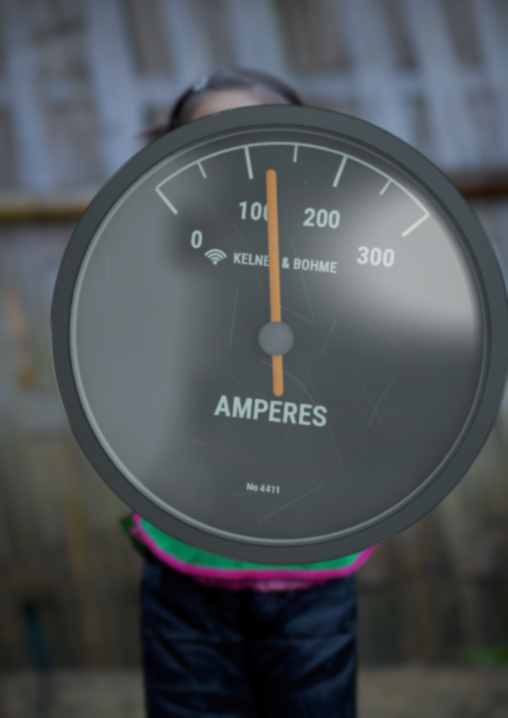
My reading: {"value": 125, "unit": "A"}
